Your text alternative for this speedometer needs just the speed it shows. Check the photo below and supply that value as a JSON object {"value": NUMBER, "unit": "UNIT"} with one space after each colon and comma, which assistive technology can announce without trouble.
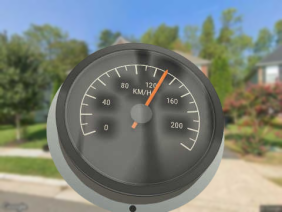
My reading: {"value": 130, "unit": "km/h"}
